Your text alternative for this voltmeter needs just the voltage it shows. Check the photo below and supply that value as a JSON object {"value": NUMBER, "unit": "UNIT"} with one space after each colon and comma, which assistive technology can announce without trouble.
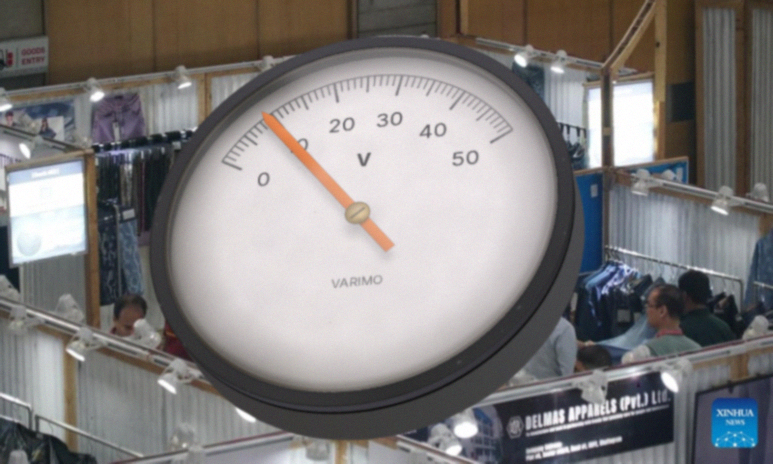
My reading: {"value": 9, "unit": "V"}
